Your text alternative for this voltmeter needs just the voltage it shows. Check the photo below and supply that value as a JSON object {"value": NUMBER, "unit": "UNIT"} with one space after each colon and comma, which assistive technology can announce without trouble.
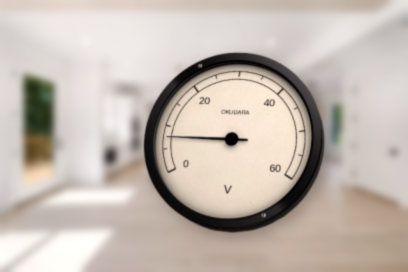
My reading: {"value": 7.5, "unit": "V"}
